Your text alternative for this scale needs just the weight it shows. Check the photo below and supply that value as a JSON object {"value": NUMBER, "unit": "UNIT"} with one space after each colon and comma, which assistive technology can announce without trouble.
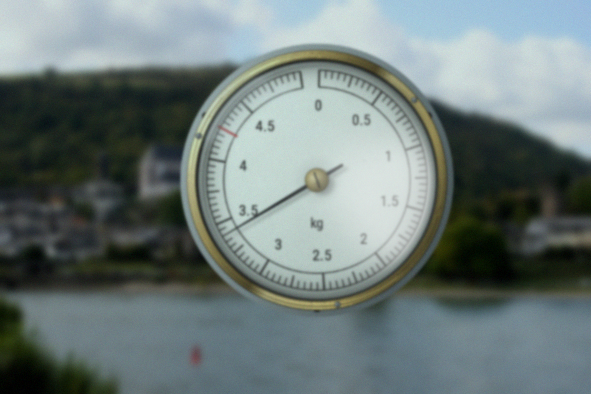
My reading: {"value": 3.4, "unit": "kg"}
